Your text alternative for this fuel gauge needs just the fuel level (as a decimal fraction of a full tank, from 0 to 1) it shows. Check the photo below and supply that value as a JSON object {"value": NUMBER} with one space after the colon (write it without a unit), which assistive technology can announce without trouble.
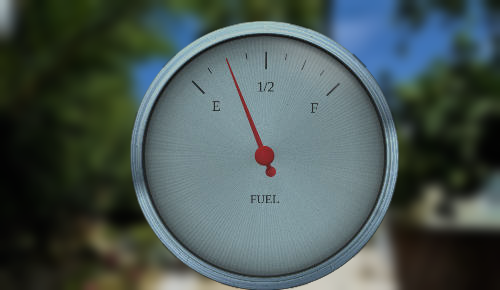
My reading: {"value": 0.25}
